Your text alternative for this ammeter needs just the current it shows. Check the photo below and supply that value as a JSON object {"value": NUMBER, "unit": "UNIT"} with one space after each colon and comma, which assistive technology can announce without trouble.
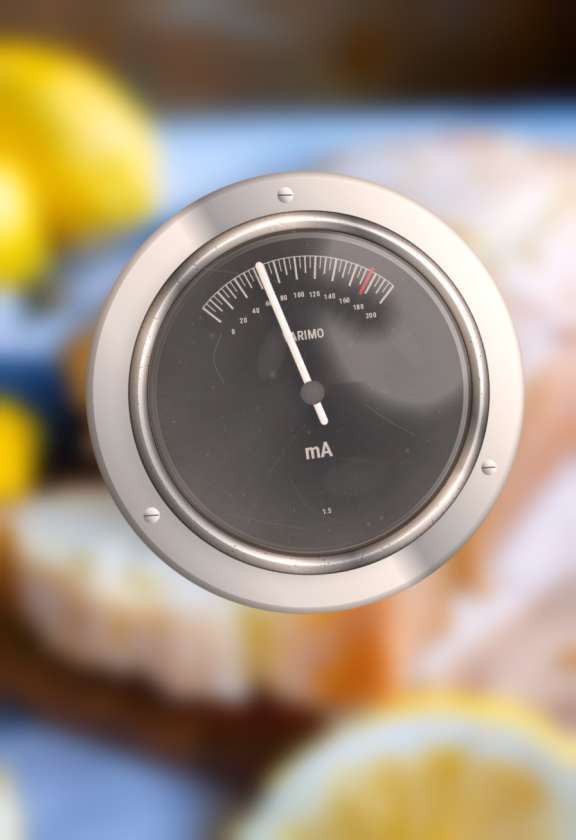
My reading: {"value": 65, "unit": "mA"}
